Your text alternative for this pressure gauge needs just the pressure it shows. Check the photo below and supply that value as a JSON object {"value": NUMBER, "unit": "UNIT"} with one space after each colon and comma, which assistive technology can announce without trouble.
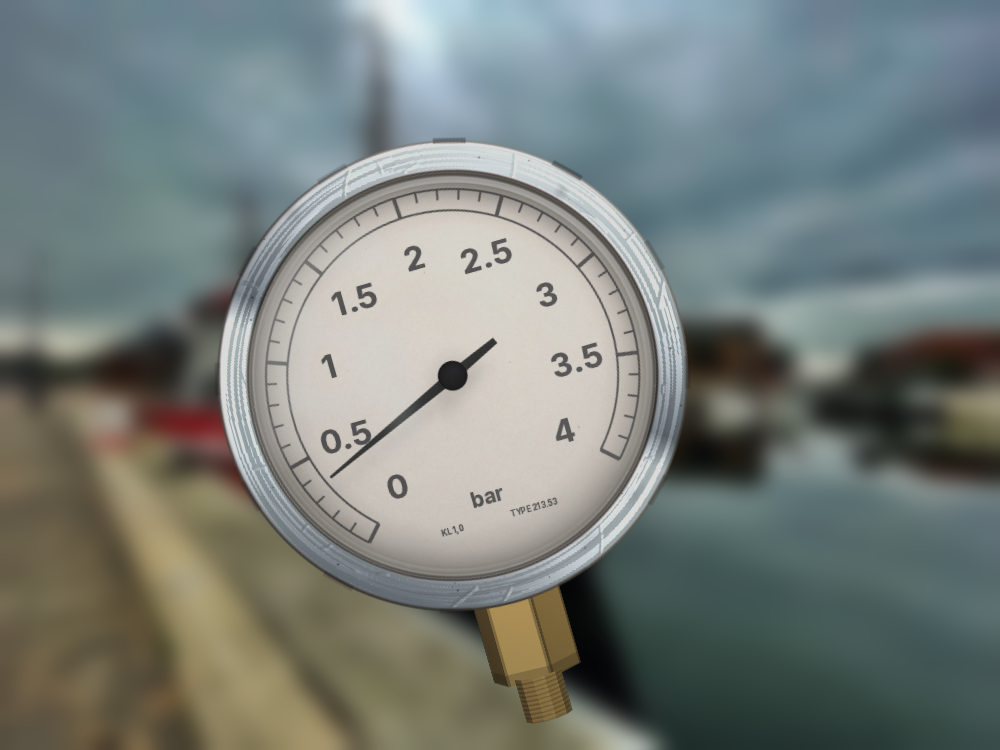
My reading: {"value": 0.35, "unit": "bar"}
